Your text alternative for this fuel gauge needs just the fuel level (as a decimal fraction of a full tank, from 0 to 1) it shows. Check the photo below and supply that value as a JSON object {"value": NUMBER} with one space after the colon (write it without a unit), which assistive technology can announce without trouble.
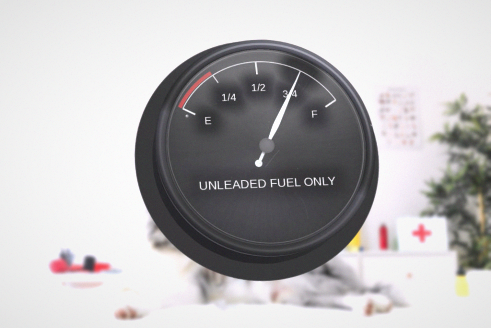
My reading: {"value": 0.75}
